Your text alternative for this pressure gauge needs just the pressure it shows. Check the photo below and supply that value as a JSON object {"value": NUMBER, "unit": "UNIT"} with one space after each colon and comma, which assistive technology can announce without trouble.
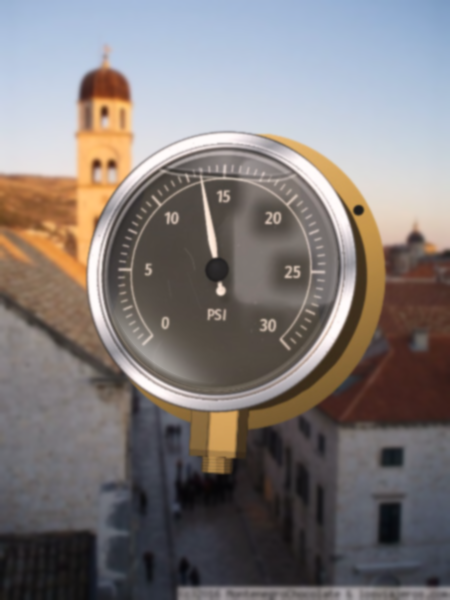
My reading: {"value": 13.5, "unit": "psi"}
